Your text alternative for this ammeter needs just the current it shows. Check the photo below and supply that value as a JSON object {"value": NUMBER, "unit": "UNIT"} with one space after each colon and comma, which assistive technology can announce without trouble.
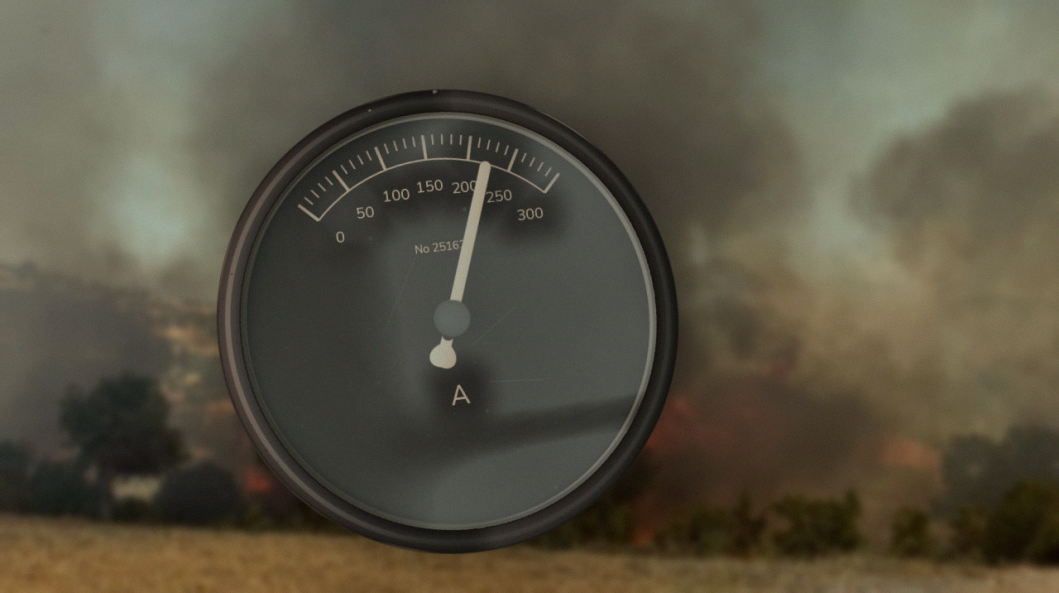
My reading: {"value": 220, "unit": "A"}
